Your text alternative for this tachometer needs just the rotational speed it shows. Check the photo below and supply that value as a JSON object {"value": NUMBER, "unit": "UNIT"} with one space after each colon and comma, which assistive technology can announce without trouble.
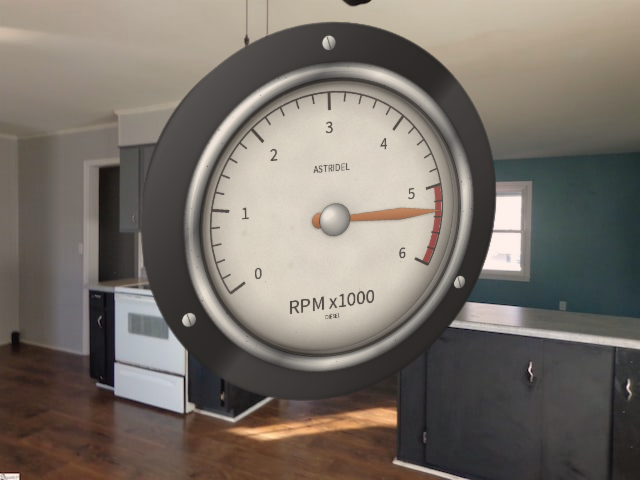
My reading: {"value": 5300, "unit": "rpm"}
